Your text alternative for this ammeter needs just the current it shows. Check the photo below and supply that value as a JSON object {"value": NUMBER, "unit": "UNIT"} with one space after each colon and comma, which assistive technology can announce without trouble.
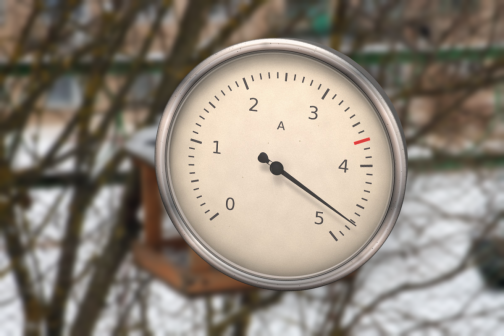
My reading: {"value": 4.7, "unit": "A"}
